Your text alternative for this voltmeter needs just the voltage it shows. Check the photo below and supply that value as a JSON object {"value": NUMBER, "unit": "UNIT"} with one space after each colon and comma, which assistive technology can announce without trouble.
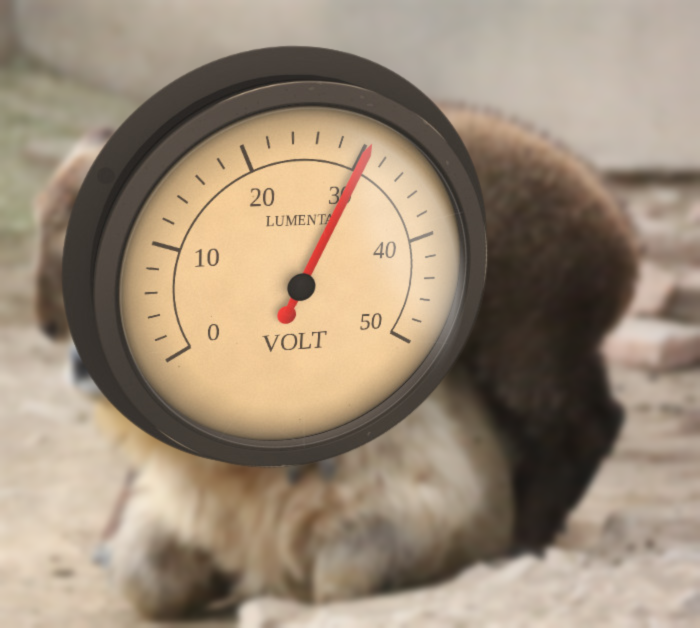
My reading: {"value": 30, "unit": "V"}
